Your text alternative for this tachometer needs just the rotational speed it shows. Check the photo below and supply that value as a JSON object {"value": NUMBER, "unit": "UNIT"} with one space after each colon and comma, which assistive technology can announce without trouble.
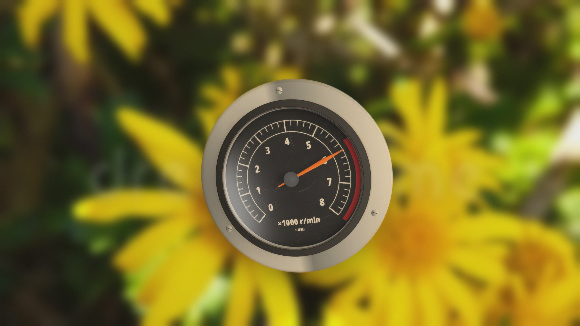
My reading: {"value": 6000, "unit": "rpm"}
